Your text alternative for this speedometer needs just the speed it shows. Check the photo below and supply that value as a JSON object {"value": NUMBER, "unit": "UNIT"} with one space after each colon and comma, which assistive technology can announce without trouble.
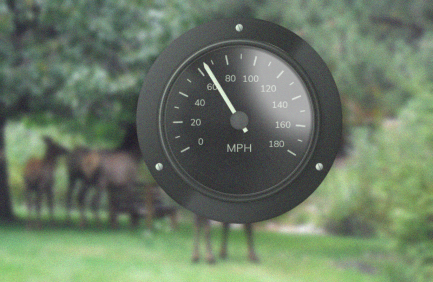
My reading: {"value": 65, "unit": "mph"}
